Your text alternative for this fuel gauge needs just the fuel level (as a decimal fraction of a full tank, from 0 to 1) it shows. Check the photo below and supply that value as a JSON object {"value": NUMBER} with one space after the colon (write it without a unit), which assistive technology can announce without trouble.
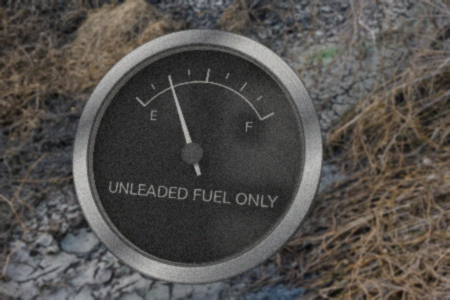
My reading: {"value": 0.25}
